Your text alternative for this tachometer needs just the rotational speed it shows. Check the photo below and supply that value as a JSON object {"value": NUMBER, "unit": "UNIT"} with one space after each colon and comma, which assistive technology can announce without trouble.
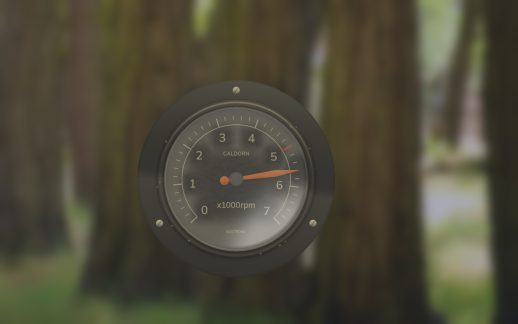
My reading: {"value": 5600, "unit": "rpm"}
